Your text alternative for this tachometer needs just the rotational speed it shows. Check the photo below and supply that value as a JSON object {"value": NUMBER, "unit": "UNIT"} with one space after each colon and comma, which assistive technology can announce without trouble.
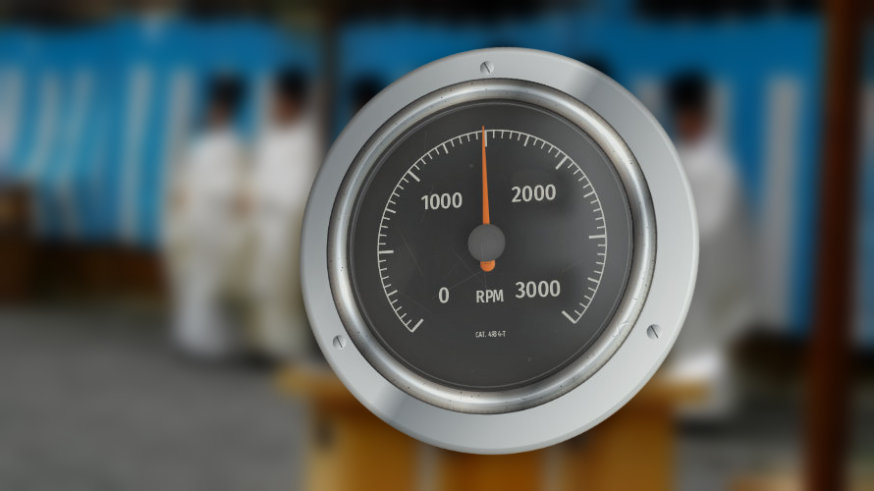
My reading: {"value": 1500, "unit": "rpm"}
